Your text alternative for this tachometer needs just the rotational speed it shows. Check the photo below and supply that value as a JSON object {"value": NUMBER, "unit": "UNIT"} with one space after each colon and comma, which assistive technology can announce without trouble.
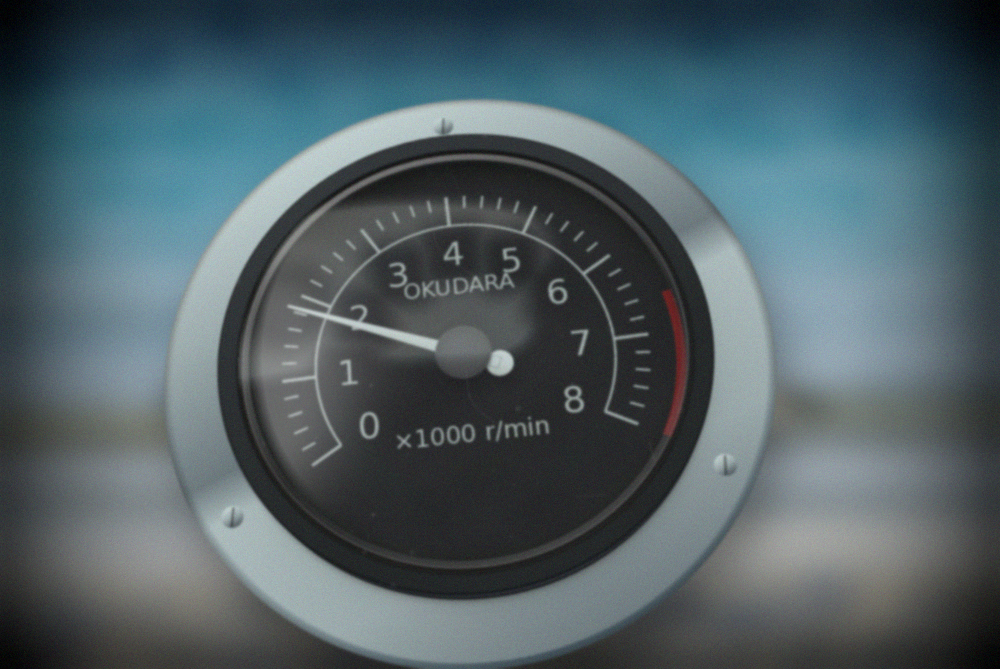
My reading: {"value": 1800, "unit": "rpm"}
